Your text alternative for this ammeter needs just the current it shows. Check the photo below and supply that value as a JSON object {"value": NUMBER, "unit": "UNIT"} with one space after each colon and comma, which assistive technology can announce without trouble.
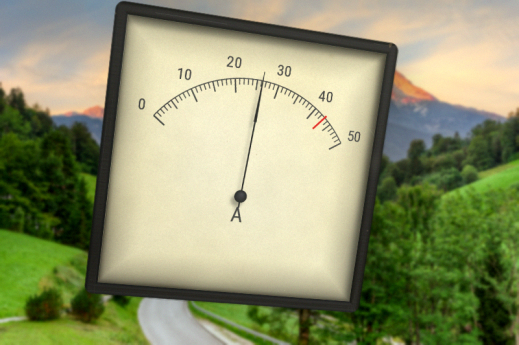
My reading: {"value": 26, "unit": "A"}
